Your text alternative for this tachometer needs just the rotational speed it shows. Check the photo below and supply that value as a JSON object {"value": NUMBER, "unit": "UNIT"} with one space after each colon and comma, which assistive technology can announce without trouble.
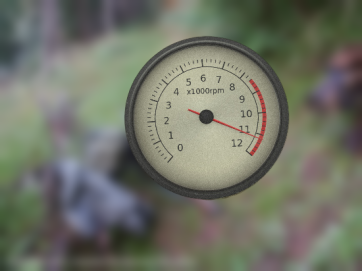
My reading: {"value": 11200, "unit": "rpm"}
